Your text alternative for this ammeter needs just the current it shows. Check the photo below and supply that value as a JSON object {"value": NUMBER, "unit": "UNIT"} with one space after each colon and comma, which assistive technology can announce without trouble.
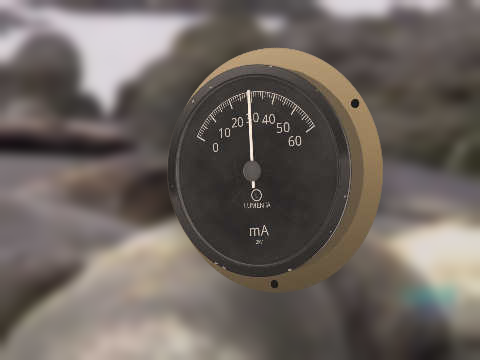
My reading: {"value": 30, "unit": "mA"}
